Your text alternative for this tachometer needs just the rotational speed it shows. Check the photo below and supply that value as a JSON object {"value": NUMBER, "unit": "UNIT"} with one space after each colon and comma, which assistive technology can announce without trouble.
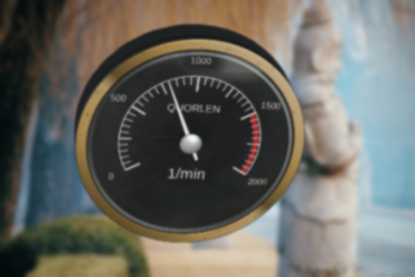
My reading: {"value": 800, "unit": "rpm"}
